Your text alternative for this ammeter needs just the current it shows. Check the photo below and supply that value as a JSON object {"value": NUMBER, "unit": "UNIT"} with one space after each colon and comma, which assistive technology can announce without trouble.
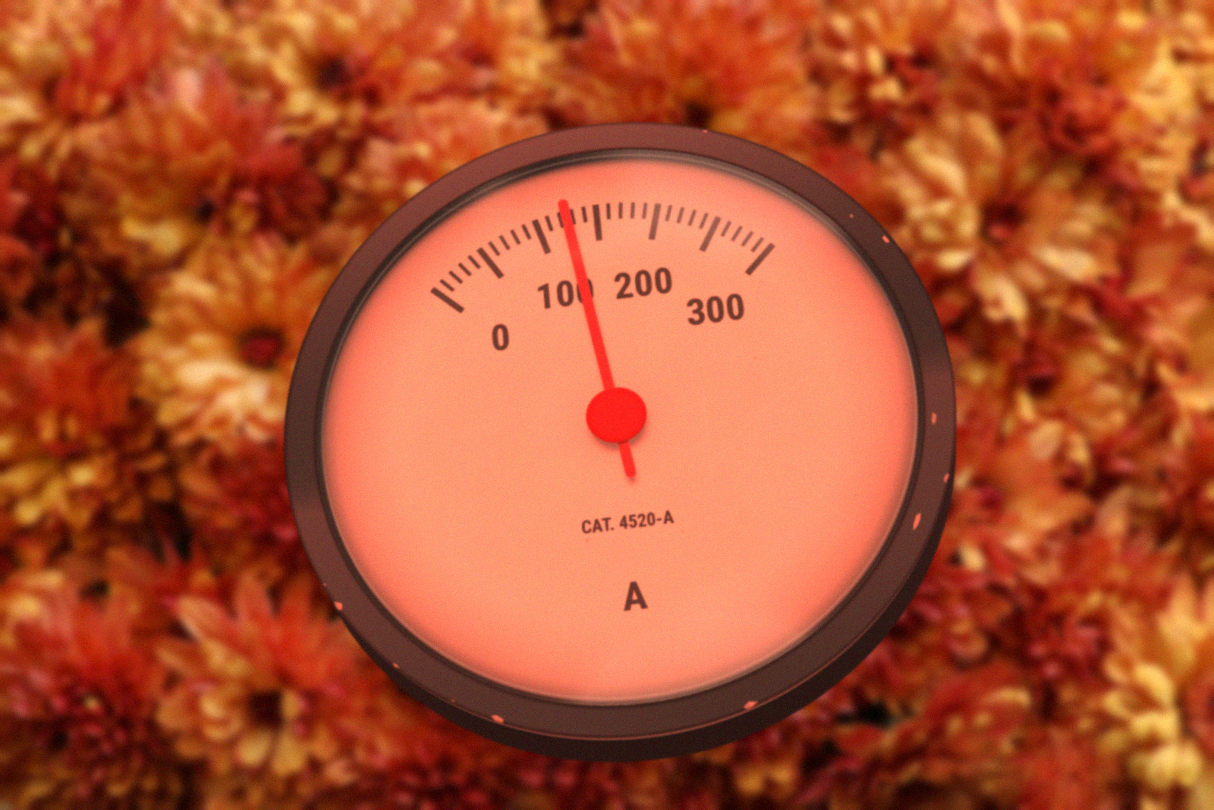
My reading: {"value": 125, "unit": "A"}
